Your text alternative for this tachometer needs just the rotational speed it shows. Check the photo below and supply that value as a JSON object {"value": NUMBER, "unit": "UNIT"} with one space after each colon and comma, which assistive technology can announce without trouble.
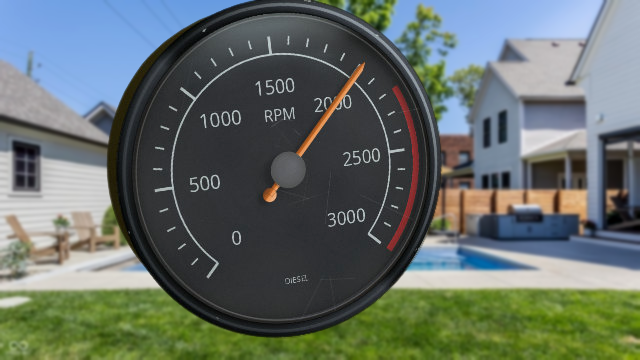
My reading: {"value": 2000, "unit": "rpm"}
